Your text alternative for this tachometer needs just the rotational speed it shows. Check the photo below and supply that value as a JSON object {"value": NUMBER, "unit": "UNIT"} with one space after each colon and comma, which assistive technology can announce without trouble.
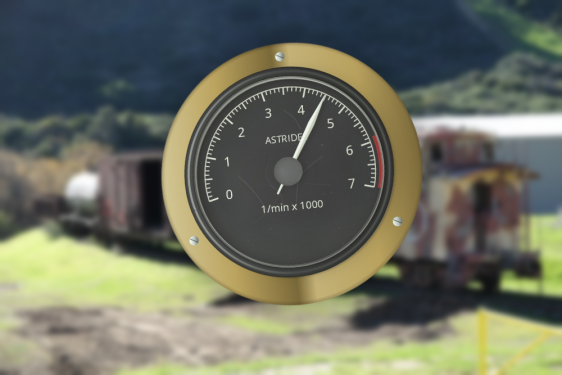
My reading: {"value": 4500, "unit": "rpm"}
